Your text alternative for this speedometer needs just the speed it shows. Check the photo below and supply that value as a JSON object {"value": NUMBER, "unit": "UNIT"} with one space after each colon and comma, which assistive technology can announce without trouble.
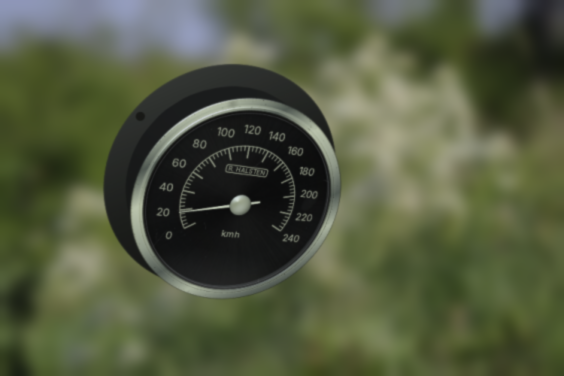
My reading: {"value": 20, "unit": "km/h"}
